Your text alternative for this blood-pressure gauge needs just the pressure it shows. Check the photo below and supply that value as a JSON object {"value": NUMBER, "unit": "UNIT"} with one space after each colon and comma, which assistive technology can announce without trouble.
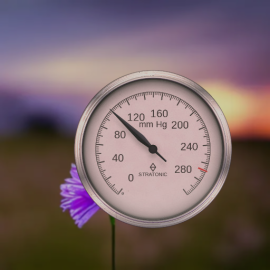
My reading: {"value": 100, "unit": "mmHg"}
